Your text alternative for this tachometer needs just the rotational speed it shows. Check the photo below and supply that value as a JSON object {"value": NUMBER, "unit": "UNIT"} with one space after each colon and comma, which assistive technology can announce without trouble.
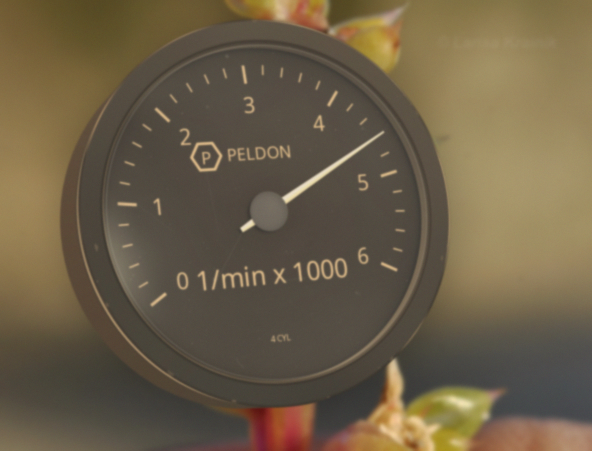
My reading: {"value": 4600, "unit": "rpm"}
